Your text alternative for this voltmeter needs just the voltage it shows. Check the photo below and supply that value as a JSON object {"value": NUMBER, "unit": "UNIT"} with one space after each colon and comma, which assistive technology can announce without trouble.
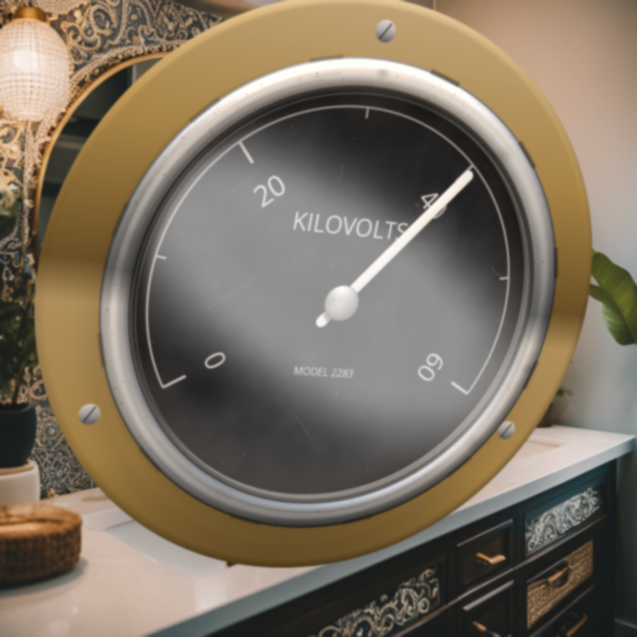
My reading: {"value": 40, "unit": "kV"}
